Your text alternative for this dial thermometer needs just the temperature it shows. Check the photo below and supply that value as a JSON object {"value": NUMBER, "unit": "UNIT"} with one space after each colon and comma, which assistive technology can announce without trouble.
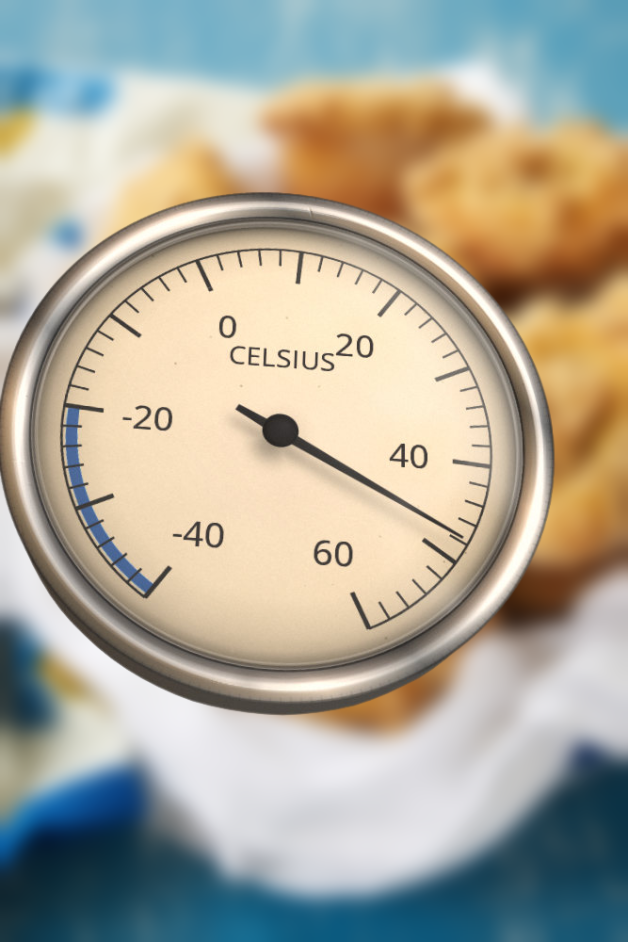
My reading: {"value": 48, "unit": "°C"}
